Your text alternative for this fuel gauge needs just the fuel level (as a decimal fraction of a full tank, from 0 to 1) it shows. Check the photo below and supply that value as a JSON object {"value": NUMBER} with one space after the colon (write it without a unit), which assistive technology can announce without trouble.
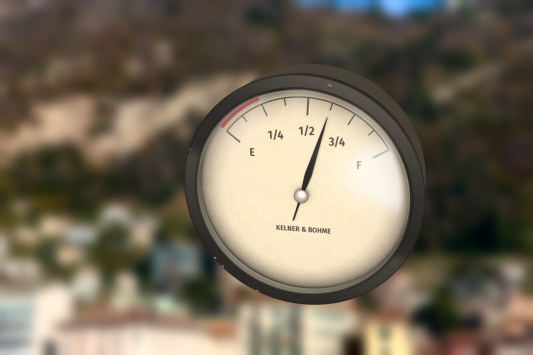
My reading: {"value": 0.625}
